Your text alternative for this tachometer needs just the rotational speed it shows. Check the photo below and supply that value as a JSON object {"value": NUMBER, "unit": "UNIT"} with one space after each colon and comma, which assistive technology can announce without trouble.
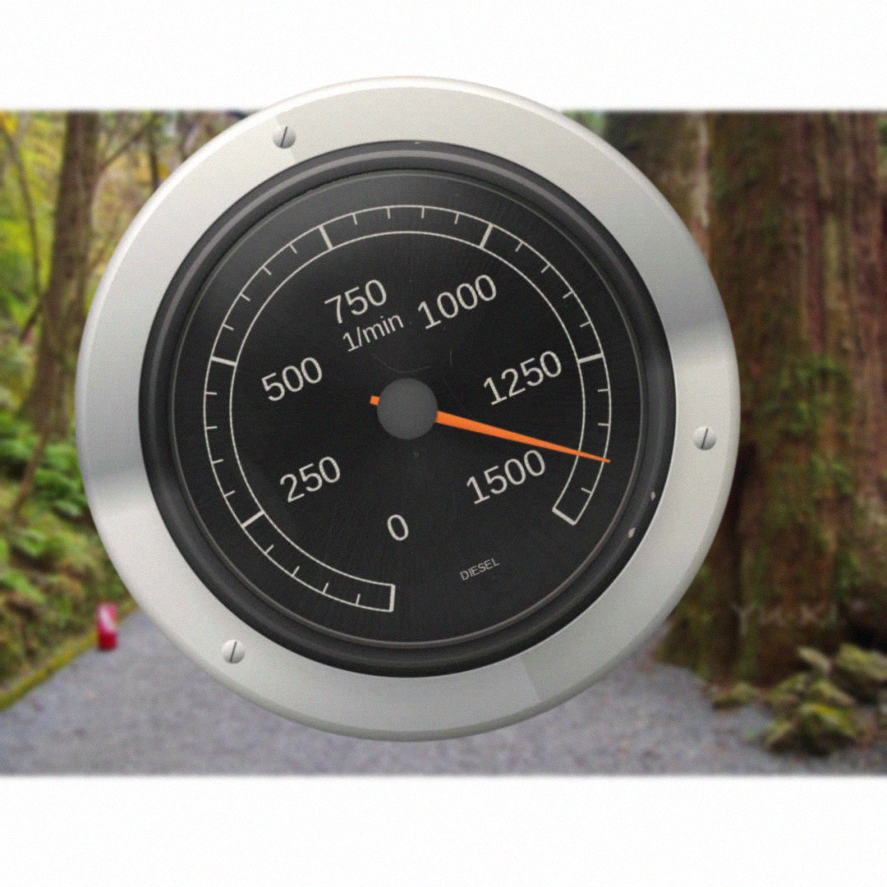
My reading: {"value": 1400, "unit": "rpm"}
